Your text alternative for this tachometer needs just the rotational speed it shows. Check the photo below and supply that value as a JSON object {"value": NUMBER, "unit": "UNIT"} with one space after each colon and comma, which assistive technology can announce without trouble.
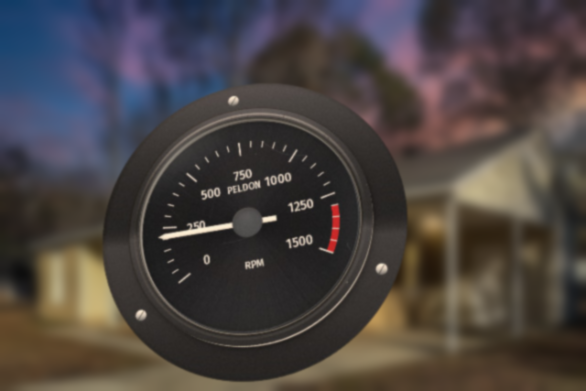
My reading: {"value": 200, "unit": "rpm"}
